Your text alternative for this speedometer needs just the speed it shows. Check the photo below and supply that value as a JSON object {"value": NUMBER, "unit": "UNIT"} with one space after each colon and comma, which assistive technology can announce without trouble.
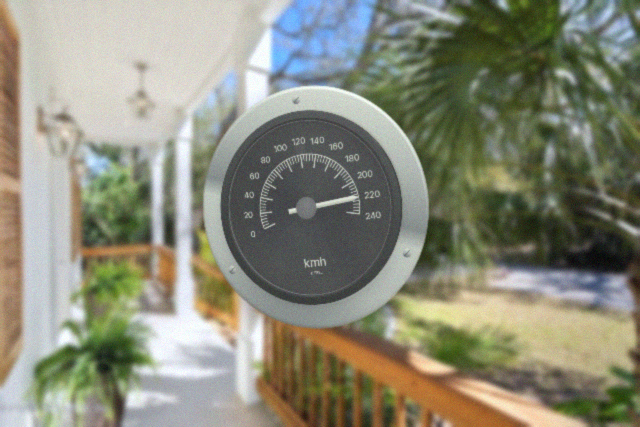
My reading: {"value": 220, "unit": "km/h"}
